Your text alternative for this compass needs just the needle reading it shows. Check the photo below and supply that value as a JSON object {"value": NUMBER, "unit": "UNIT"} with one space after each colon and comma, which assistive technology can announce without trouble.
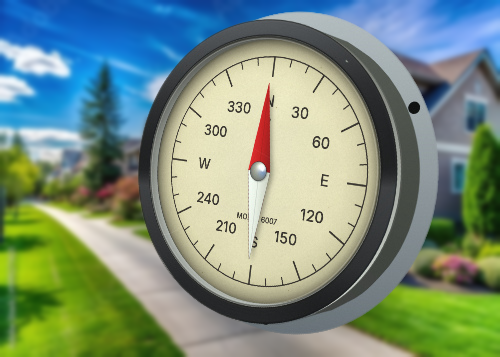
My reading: {"value": 0, "unit": "°"}
